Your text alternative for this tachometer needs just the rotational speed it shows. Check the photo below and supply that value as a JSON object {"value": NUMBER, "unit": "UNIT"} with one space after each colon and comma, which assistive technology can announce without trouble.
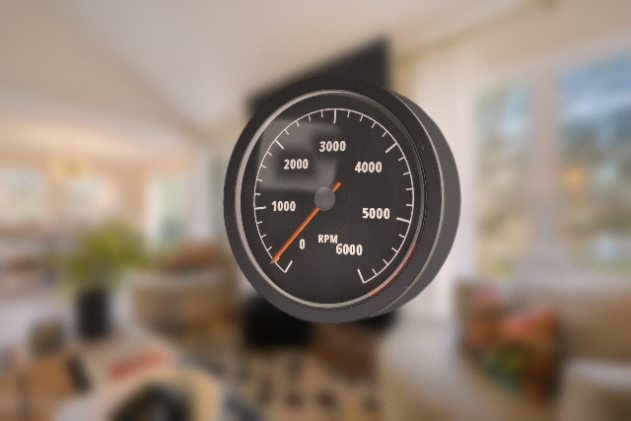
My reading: {"value": 200, "unit": "rpm"}
